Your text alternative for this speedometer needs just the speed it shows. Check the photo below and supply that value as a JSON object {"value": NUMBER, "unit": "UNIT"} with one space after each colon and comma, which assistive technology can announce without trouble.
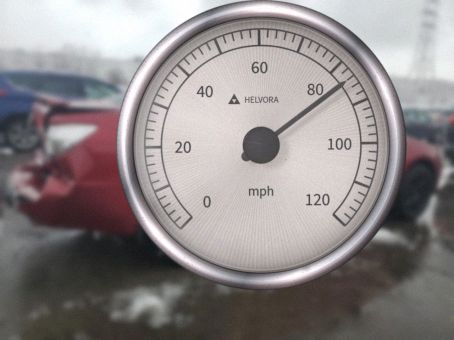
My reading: {"value": 84, "unit": "mph"}
